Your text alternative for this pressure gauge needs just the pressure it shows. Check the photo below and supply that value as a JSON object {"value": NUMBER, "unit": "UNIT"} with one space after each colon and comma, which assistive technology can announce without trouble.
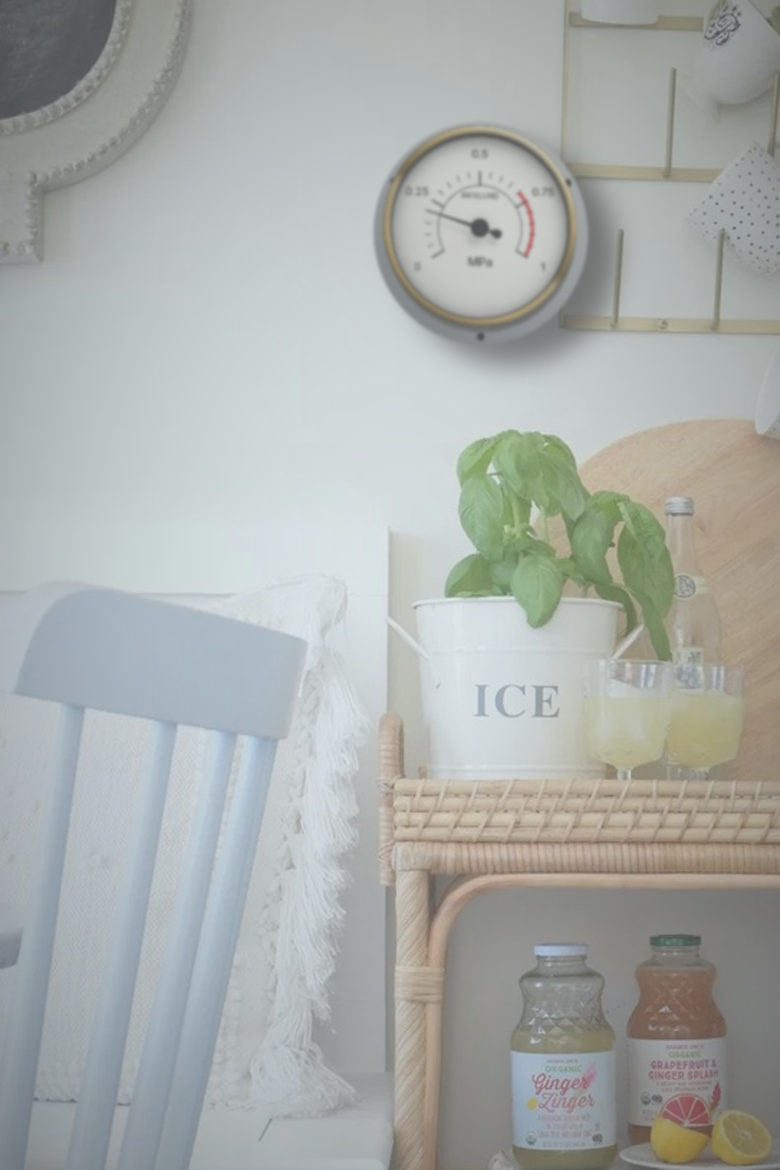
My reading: {"value": 0.2, "unit": "MPa"}
